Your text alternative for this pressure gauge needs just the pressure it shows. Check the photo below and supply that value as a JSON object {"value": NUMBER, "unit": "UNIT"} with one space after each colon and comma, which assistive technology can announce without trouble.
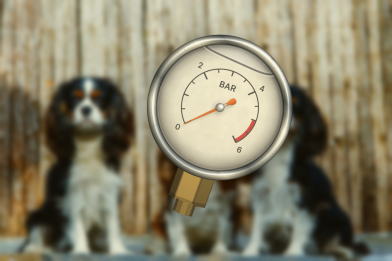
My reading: {"value": 0, "unit": "bar"}
